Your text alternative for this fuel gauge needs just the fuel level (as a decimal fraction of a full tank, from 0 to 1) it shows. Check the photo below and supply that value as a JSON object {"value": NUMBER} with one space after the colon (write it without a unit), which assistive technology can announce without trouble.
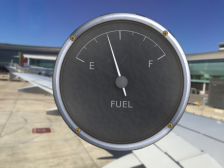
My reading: {"value": 0.375}
